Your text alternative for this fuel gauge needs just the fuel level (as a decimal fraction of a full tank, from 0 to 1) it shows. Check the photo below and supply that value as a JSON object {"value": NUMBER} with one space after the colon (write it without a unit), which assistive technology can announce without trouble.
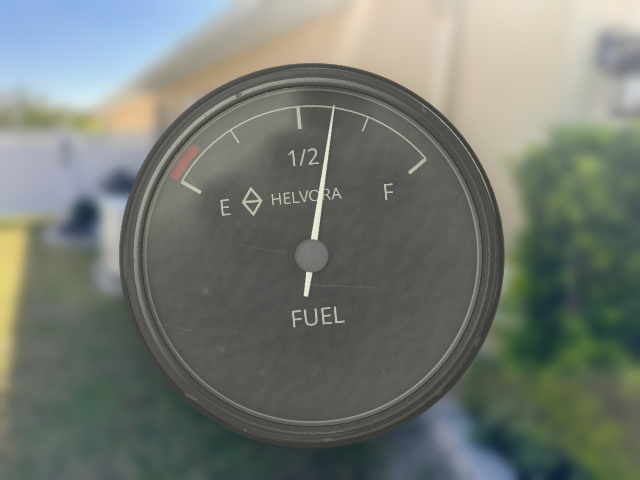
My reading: {"value": 0.625}
